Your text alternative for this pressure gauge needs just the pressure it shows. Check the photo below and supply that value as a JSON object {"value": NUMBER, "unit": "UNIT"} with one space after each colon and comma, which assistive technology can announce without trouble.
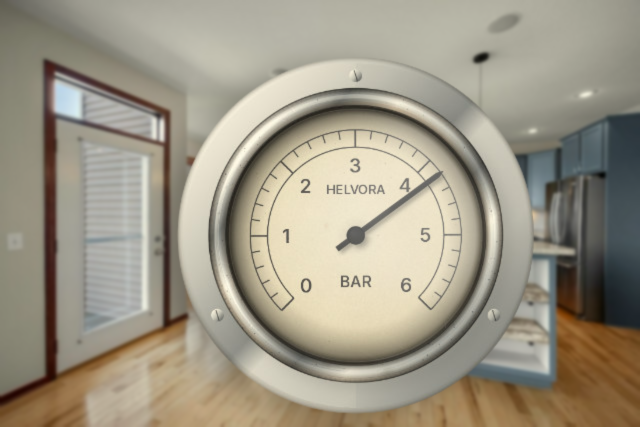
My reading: {"value": 4.2, "unit": "bar"}
